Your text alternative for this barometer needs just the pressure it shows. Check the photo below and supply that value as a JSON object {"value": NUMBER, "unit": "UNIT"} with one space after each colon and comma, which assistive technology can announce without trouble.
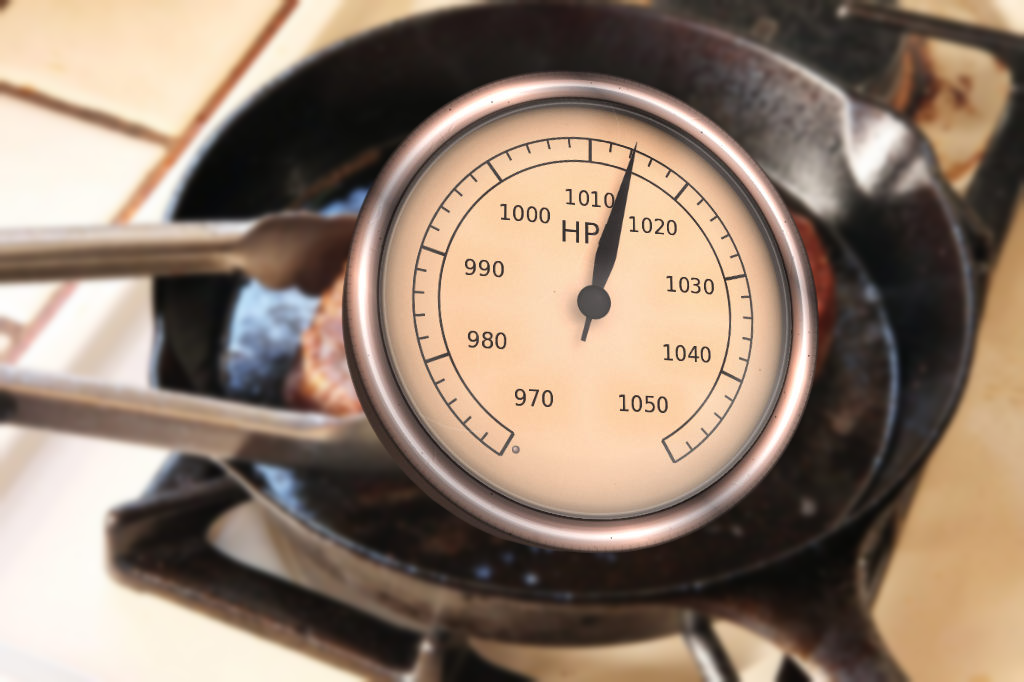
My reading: {"value": 1014, "unit": "hPa"}
